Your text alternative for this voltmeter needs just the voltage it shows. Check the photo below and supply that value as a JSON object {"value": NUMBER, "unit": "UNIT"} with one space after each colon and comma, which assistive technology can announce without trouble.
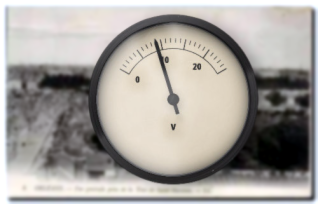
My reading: {"value": 9, "unit": "V"}
